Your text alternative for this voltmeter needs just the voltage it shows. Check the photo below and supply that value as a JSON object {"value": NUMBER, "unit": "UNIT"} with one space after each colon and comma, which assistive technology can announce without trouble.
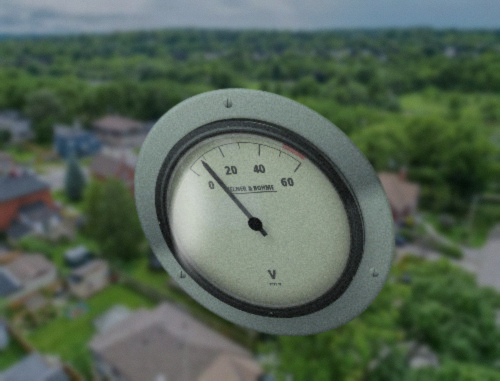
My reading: {"value": 10, "unit": "V"}
